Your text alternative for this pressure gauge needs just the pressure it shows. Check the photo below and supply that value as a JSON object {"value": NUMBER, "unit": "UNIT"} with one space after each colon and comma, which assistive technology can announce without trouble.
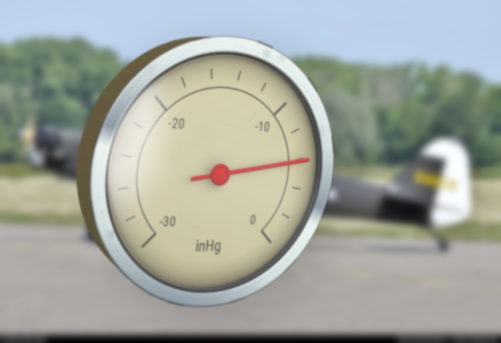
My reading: {"value": -6, "unit": "inHg"}
